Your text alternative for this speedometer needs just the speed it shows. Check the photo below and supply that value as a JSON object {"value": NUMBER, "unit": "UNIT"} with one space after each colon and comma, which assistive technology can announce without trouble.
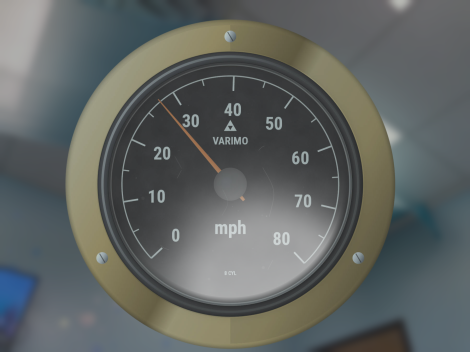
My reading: {"value": 27.5, "unit": "mph"}
